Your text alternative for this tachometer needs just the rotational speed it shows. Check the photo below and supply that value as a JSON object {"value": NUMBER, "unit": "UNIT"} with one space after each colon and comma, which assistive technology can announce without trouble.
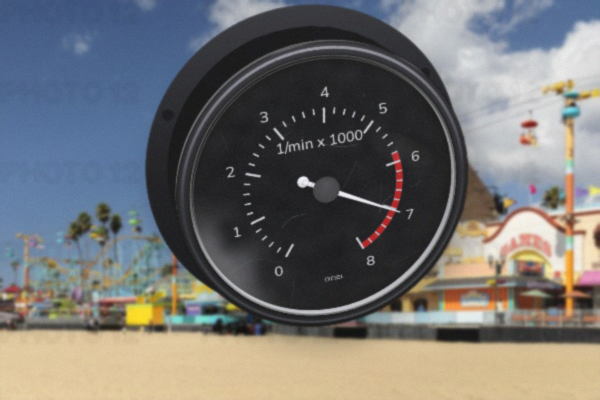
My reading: {"value": 7000, "unit": "rpm"}
